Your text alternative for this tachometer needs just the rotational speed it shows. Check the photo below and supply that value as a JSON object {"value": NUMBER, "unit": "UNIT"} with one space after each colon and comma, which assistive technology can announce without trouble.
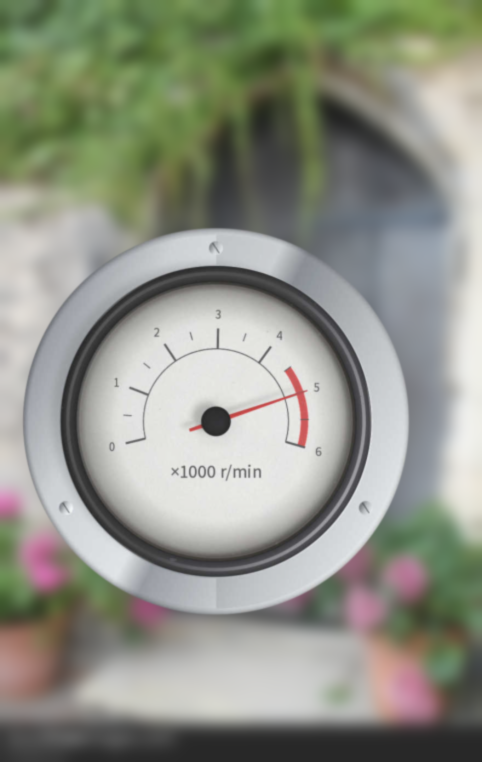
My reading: {"value": 5000, "unit": "rpm"}
